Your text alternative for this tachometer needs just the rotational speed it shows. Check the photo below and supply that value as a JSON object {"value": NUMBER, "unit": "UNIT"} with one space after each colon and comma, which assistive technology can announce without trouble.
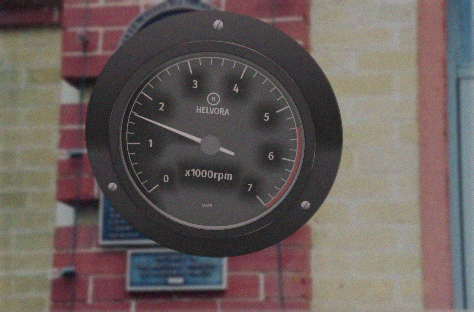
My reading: {"value": 1600, "unit": "rpm"}
